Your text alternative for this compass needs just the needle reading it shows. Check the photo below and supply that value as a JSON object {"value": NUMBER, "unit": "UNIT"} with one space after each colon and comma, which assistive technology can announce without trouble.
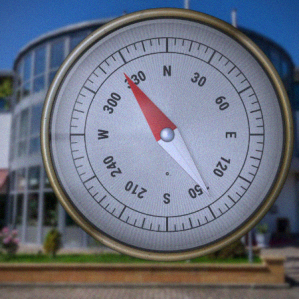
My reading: {"value": 325, "unit": "°"}
